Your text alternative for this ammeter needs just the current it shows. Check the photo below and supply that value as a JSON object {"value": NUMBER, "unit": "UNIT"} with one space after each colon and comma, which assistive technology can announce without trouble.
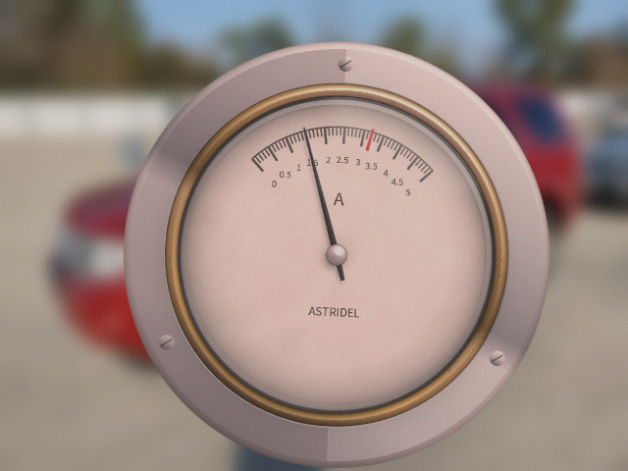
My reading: {"value": 1.5, "unit": "A"}
